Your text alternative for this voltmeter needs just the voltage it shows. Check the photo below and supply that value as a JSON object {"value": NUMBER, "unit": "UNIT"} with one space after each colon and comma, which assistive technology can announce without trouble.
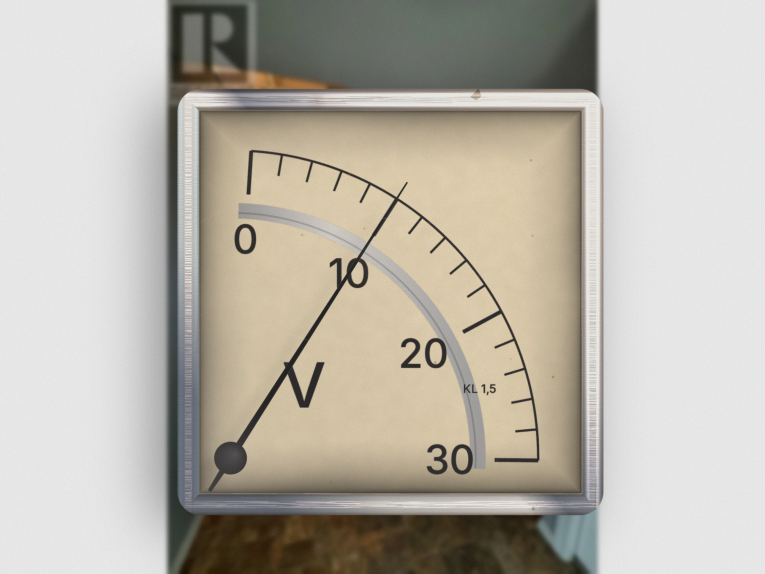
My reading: {"value": 10, "unit": "V"}
